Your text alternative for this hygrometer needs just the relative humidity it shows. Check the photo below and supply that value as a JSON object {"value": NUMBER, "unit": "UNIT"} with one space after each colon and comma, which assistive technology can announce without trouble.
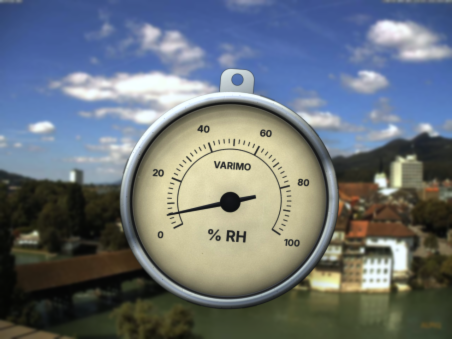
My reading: {"value": 6, "unit": "%"}
